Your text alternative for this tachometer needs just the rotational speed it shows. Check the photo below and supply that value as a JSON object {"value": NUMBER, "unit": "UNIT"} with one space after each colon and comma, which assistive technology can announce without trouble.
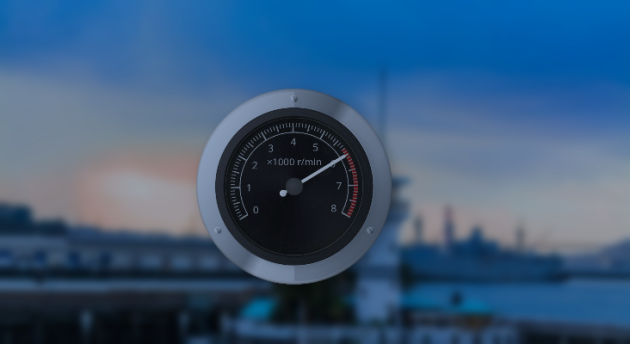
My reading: {"value": 6000, "unit": "rpm"}
